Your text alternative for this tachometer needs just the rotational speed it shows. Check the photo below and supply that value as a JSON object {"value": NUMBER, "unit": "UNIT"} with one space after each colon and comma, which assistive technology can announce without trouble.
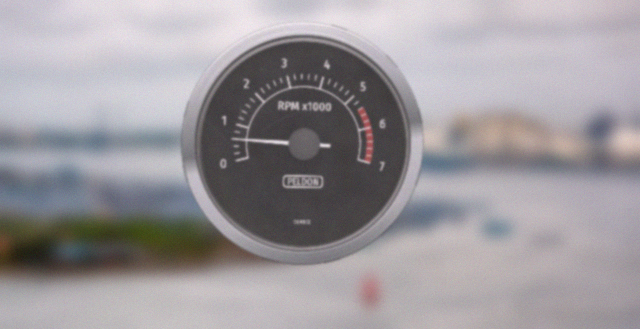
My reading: {"value": 600, "unit": "rpm"}
